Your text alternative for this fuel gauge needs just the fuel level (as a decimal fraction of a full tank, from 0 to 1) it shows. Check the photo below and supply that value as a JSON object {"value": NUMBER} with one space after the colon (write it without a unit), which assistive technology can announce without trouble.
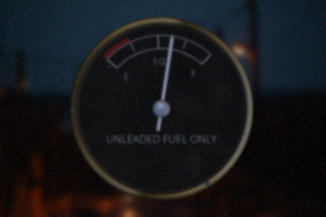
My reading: {"value": 0.625}
